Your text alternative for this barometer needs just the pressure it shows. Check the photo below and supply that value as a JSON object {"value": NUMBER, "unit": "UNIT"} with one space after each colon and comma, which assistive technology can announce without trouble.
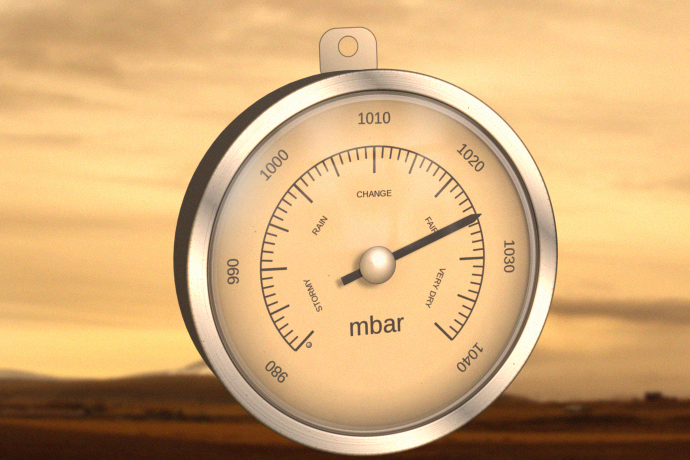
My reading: {"value": 1025, "unit": "mbar"}
